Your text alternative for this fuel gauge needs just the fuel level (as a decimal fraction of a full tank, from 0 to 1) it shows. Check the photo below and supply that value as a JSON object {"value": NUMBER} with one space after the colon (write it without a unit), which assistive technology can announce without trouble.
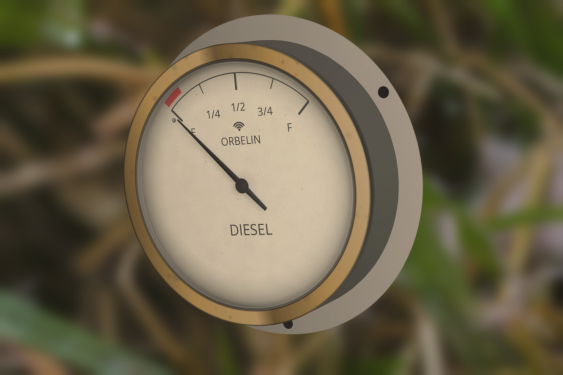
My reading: {"value": 0}
